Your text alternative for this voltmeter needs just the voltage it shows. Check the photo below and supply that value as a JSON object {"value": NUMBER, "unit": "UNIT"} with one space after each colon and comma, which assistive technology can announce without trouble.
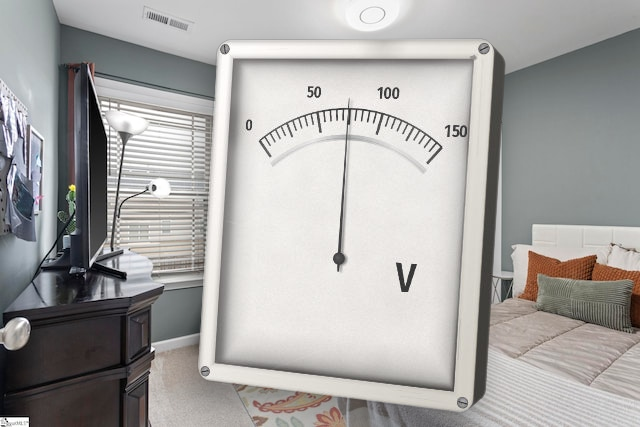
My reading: {"value": 75, "unit": "V"}
